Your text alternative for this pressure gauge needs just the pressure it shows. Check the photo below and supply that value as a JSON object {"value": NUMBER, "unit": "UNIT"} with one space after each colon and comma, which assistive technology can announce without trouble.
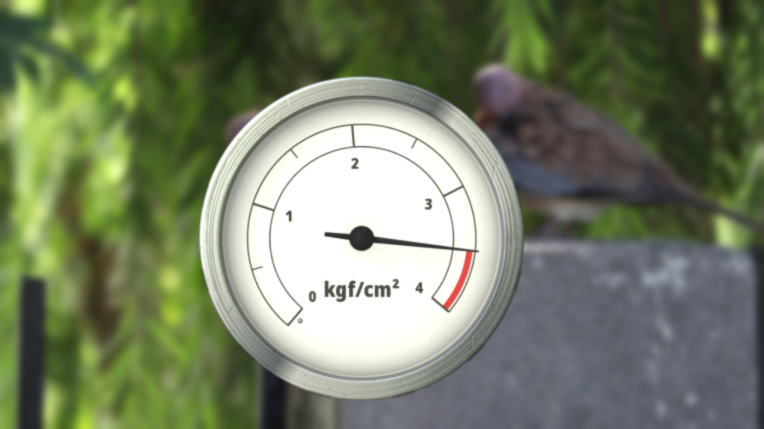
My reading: {"value": 3.5, "unit": "kg/cm²"}
